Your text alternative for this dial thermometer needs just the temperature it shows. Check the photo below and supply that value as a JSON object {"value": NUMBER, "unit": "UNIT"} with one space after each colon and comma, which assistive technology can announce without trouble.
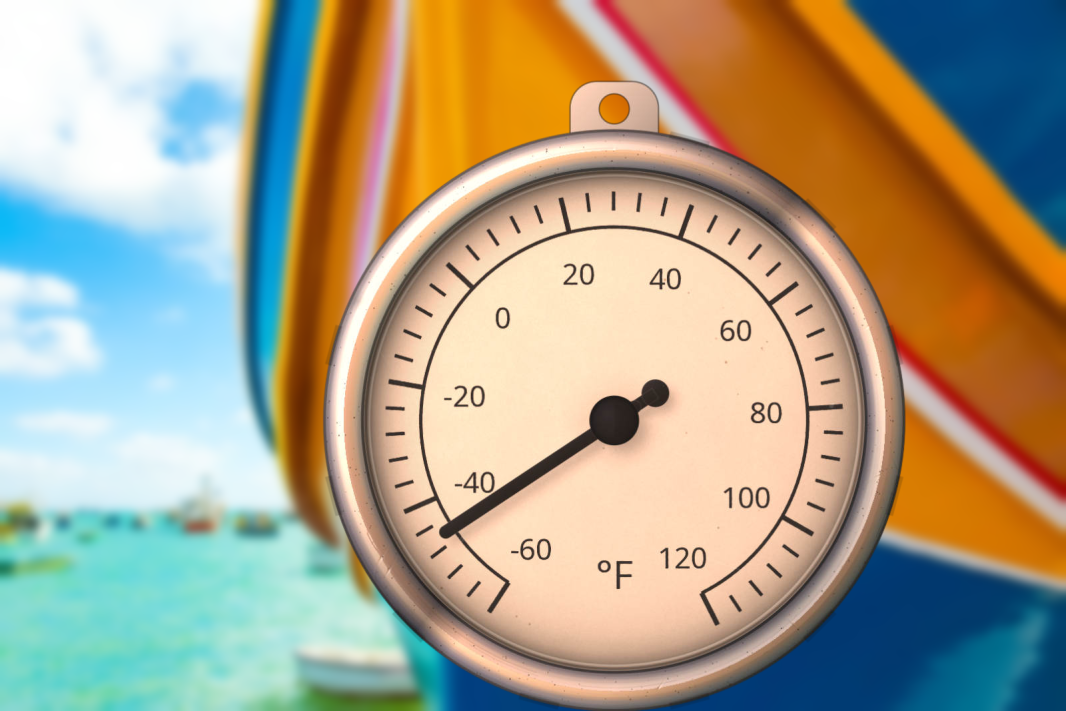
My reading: {"value": -46, "unit": "°F"}
